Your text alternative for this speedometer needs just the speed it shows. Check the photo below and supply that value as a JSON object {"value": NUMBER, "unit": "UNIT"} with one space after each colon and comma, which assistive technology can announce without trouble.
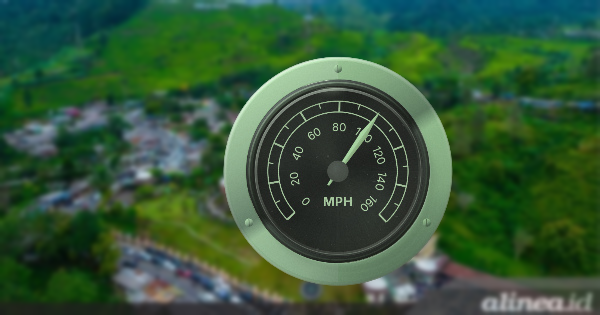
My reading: {"value": 100, "unit": "mph"}
